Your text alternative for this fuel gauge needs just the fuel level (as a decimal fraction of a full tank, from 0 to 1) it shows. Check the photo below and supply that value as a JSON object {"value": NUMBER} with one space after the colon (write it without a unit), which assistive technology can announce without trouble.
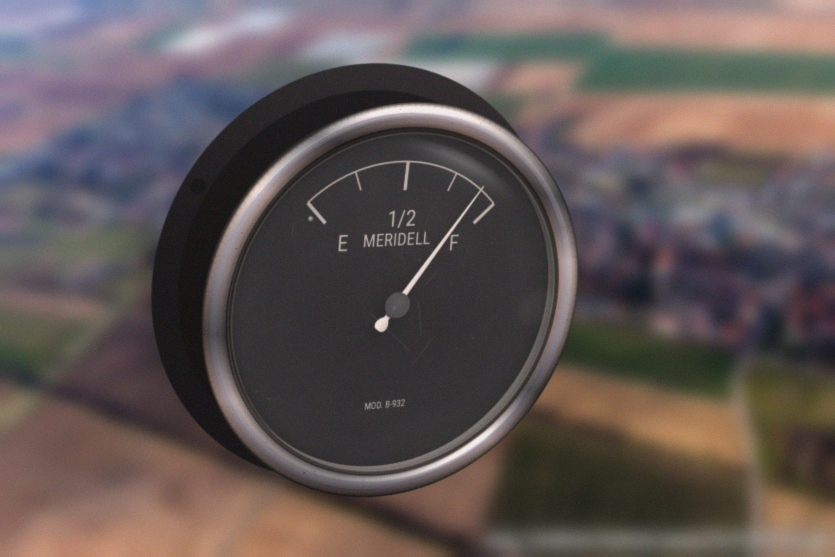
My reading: {"value": 0.875}
